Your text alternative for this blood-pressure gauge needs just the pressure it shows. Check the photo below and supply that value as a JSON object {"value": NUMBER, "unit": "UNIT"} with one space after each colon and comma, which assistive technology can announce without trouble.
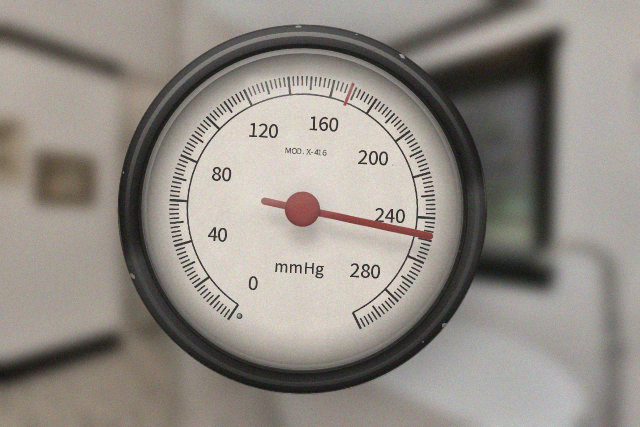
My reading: {"value": 248, "unit": "mmHg"}
